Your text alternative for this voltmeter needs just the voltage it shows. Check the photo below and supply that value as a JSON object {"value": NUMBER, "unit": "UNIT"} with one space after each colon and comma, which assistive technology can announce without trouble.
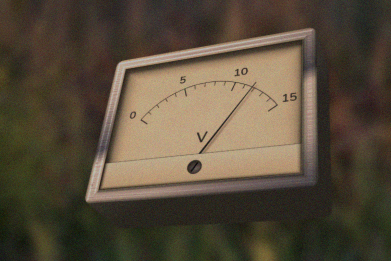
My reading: {"value": 12, "unit": "V"}
